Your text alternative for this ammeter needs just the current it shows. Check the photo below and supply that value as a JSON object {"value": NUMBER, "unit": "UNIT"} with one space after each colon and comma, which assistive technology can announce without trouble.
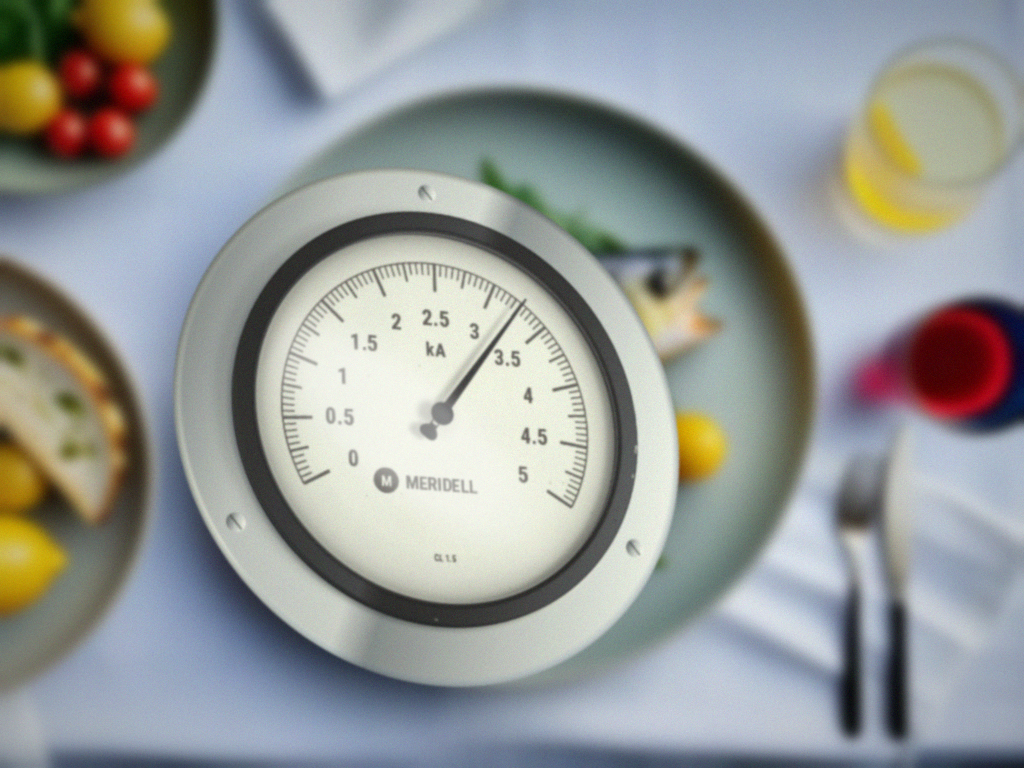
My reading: {"value": 3.25, "unit": "kA"}
